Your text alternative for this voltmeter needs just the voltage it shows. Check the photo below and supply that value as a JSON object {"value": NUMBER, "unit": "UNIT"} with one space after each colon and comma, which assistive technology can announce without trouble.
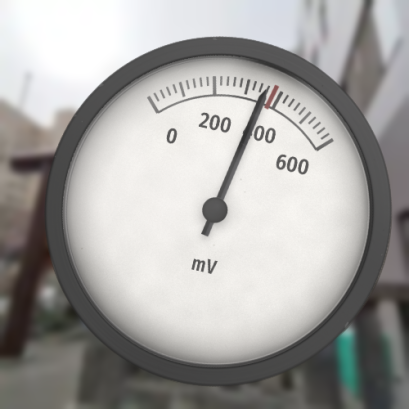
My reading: {"value": 360, "unit": "mV"}
